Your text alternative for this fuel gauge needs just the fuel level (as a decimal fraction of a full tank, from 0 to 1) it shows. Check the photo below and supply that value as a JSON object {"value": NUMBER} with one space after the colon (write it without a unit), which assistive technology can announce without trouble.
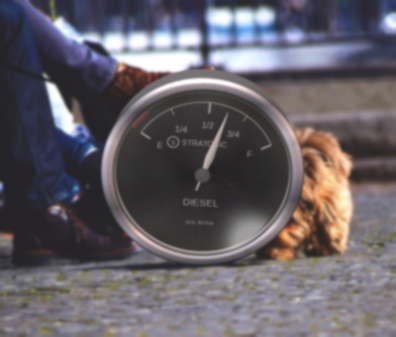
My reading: {"value": 0.625}
